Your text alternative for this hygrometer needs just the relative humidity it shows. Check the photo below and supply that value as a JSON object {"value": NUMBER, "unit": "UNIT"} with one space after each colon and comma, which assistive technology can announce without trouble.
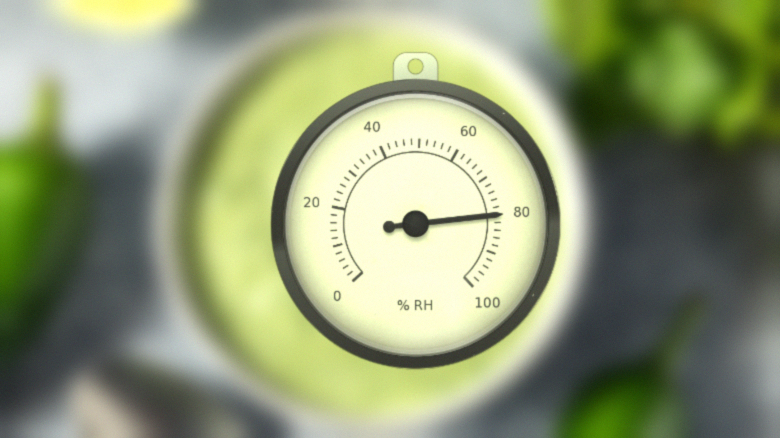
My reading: {"value": 80, "unit": "%"}
